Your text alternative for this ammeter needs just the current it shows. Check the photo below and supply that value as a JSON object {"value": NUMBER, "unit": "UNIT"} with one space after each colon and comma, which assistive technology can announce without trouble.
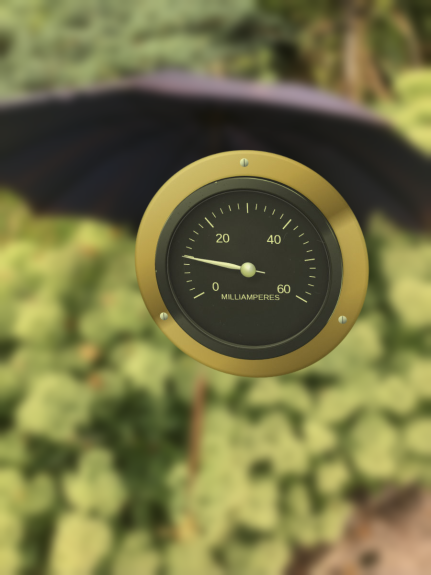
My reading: {"value": 10, "unit": "mA"}
